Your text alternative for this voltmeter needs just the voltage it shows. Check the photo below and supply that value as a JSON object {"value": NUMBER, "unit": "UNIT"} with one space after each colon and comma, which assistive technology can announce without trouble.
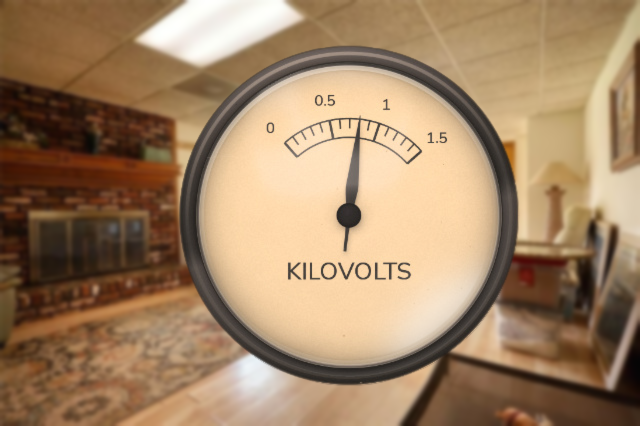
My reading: {"value": 0.8, "unit": "kV"}
